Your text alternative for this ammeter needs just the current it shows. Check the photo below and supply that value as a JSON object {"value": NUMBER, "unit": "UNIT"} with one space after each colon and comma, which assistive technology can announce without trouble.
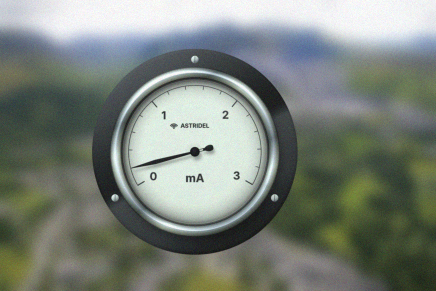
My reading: {"value": 0.2, "unit": "mA"}
